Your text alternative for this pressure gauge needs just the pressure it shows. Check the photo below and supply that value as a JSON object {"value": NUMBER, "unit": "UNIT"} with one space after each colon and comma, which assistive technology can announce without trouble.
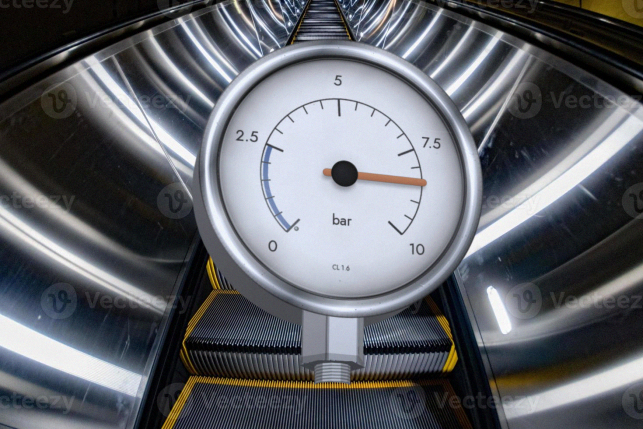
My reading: {"value": 8.5, "unit": "bar"}
